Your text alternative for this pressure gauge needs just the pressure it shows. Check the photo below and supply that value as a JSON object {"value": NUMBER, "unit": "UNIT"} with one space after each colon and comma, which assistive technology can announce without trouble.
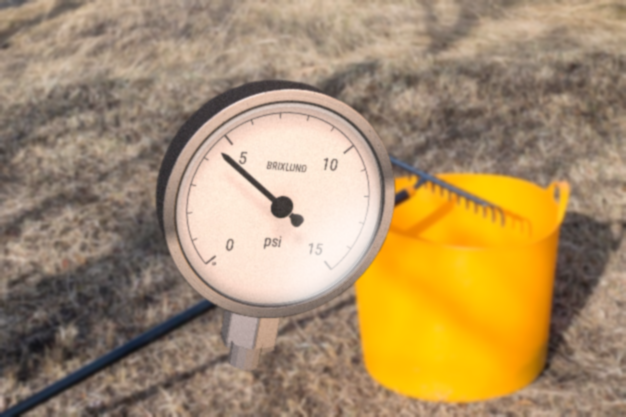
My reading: {"value": 4.5, "unit": "psi"}
